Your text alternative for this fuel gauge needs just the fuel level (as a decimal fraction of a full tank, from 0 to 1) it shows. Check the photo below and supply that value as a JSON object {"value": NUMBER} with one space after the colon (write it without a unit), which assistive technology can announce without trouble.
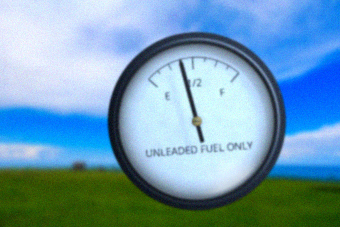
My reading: {"value": 0.375}
